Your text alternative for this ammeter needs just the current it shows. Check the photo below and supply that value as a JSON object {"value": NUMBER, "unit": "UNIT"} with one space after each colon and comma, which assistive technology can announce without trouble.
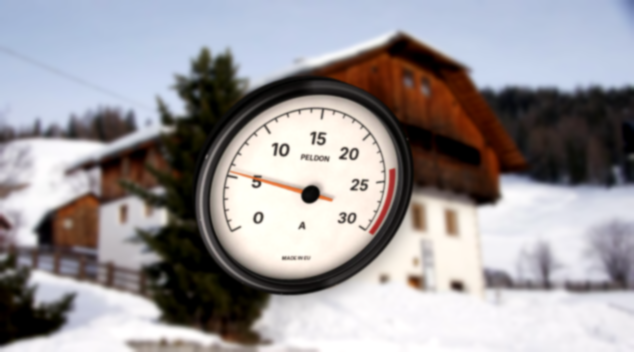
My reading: {"value": 5.5, "unit": "A"}
